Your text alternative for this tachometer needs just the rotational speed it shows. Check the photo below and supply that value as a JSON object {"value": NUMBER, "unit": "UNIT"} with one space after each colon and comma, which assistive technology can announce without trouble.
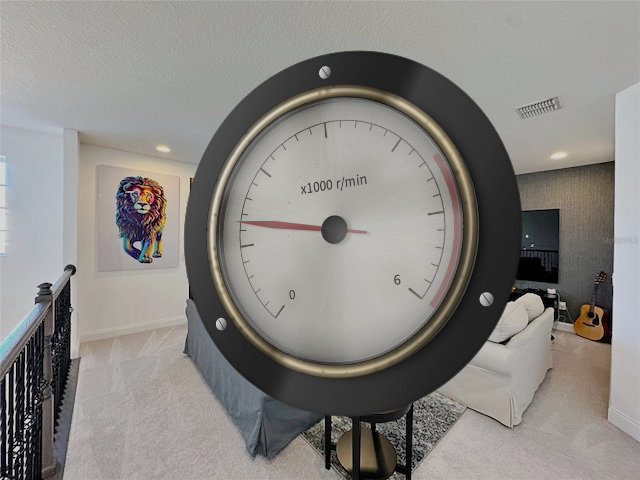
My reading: {"value": 1300, "unit": "rpm"}
